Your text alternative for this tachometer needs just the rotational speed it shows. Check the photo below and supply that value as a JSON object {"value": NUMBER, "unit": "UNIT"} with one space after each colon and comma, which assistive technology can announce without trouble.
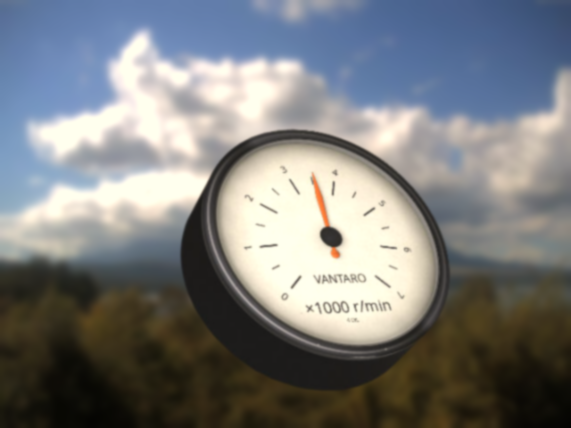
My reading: {"value": 3500, "unit": "rpm"}
